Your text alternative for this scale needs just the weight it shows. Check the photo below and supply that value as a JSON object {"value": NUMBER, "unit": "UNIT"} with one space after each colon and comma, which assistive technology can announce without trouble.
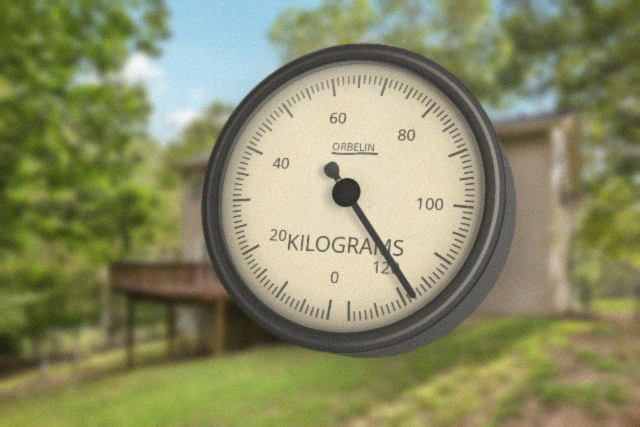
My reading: {"value": 118, "unit": "kg"}
